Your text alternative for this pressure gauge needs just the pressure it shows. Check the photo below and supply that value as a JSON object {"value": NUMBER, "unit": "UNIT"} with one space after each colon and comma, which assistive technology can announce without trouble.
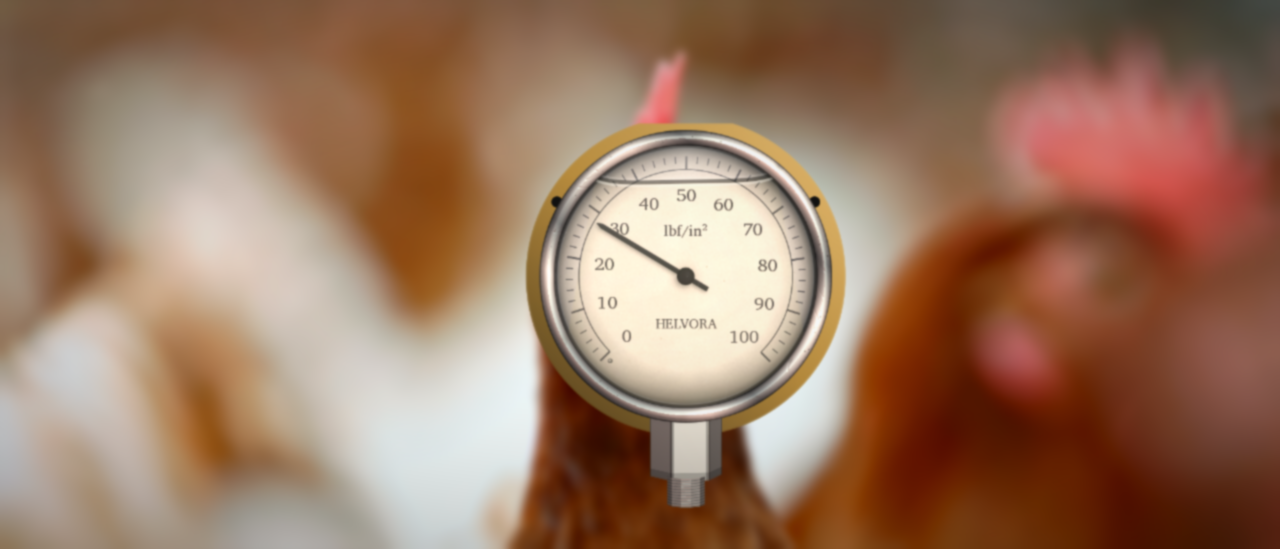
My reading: {"value": 28, "unit": "psi"}
